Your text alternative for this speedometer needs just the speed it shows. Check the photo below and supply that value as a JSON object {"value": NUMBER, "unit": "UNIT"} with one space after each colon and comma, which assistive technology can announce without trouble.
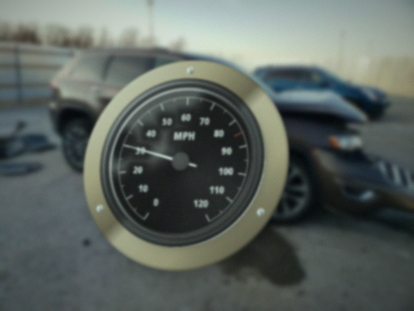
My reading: {"value": 30, "unit": "mph"}
